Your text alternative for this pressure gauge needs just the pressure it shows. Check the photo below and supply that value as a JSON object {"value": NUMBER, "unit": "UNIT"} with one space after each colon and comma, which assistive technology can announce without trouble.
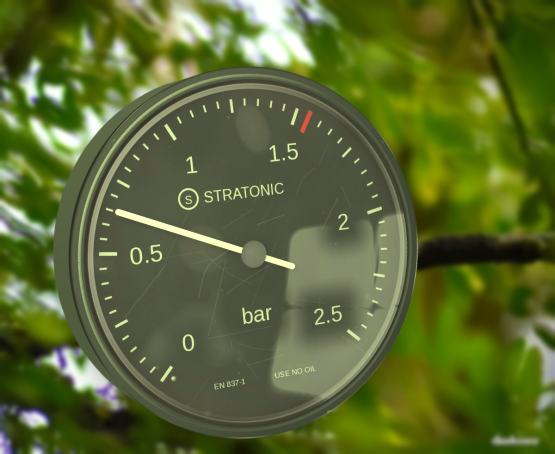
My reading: {"value": 0.65, "unit": "bar"}
